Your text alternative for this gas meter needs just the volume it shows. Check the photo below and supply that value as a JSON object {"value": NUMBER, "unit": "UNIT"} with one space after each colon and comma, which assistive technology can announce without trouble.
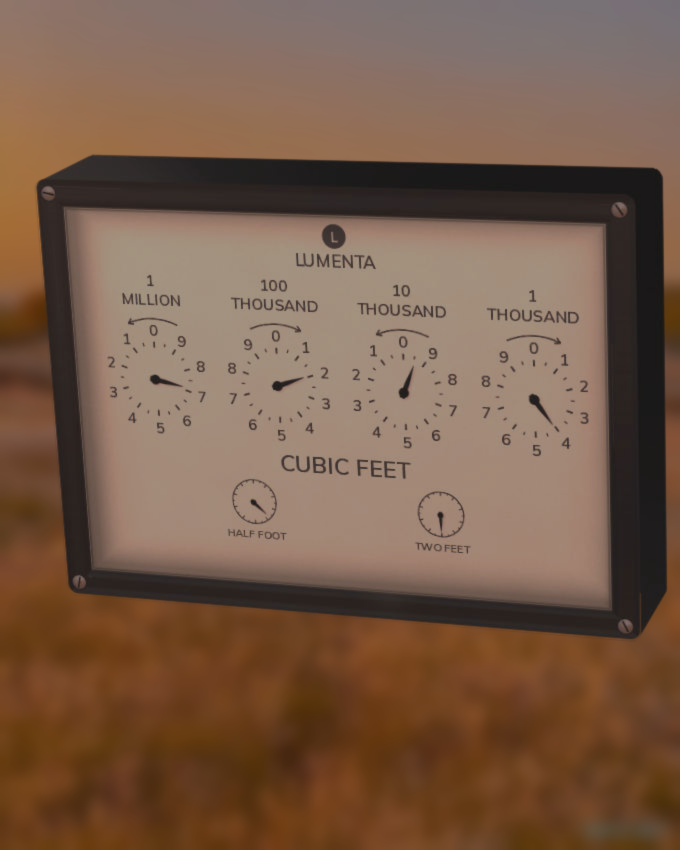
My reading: {"value": 719400, "unit": "ft³"}
